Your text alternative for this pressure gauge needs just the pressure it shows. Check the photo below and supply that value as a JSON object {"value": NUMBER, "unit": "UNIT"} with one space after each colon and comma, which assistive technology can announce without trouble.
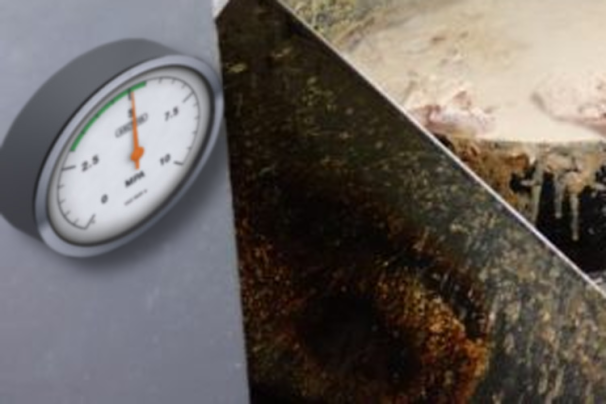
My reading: {"value": 5, "unit": "MPa"}
